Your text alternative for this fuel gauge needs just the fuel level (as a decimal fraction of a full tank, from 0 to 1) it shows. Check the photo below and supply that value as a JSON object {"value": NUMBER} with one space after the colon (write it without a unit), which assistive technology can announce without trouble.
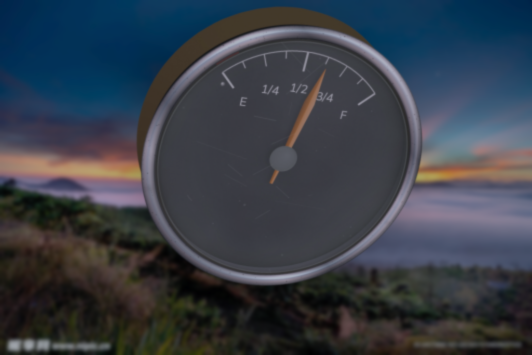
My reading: {"value": 0.625}
